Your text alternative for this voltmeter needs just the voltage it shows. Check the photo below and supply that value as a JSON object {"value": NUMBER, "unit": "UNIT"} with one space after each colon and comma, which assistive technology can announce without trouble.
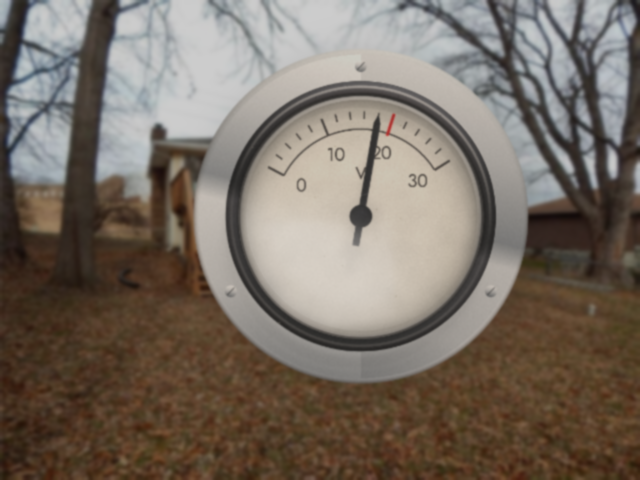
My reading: {"value": 18, "unit": "V"}
